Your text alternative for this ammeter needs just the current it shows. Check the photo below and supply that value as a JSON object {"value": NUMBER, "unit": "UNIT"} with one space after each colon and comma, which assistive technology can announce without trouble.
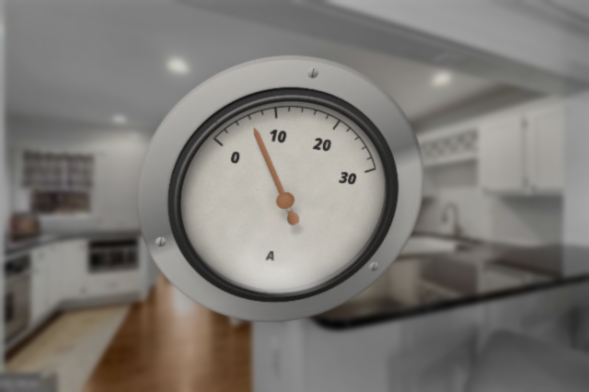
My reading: {"value": 6, "unit": "A"}
